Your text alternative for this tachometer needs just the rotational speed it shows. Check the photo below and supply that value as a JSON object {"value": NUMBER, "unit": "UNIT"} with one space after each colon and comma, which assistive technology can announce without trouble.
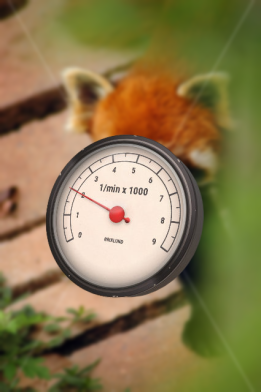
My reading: {"value": 2000, "unit": "rpm"}
